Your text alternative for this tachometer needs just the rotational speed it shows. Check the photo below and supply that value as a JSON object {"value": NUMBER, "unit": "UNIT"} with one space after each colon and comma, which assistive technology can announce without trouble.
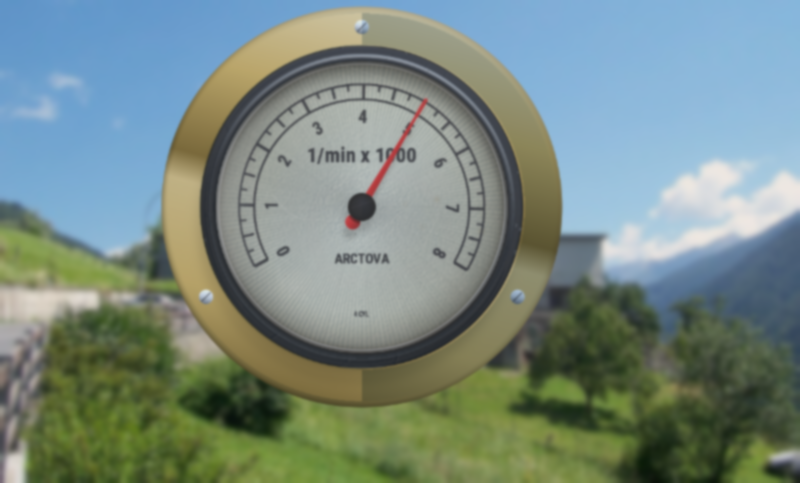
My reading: {"value": 5000, "unit": "rpm"}
